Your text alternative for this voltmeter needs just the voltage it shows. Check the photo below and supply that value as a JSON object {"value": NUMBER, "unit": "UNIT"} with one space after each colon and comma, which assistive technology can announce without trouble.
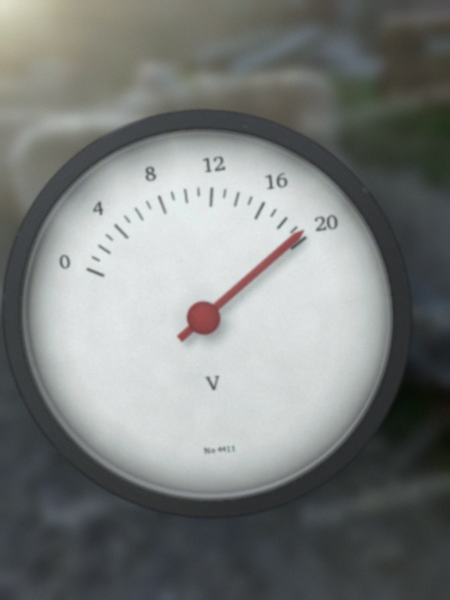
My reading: {"value": 19.5, "unit": "V"}
